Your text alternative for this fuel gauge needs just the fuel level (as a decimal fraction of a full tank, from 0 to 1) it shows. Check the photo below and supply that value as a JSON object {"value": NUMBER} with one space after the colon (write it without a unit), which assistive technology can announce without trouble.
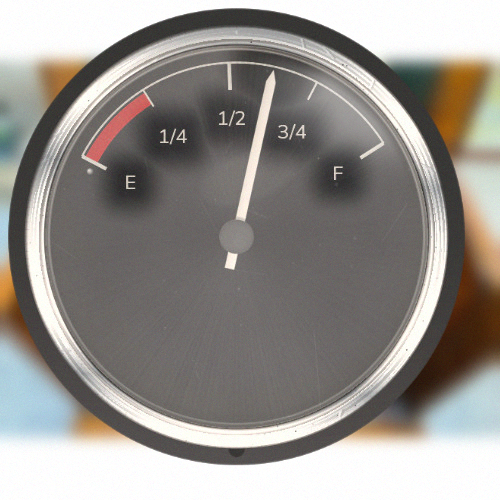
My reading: {"value": 0.625}
